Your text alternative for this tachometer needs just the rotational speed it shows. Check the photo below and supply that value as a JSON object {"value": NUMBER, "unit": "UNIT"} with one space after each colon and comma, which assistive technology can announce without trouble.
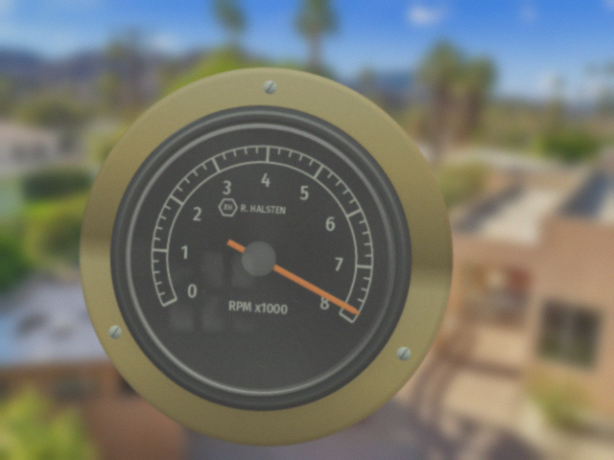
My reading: {"value": 7800, "unit": "rpm"}
